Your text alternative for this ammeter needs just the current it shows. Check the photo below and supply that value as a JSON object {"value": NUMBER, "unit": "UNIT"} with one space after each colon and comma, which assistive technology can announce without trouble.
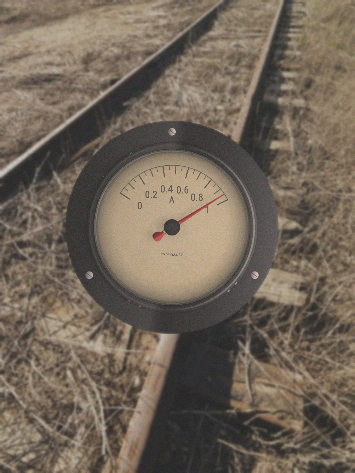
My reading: {"value": 0.95, "unit": "A"}
